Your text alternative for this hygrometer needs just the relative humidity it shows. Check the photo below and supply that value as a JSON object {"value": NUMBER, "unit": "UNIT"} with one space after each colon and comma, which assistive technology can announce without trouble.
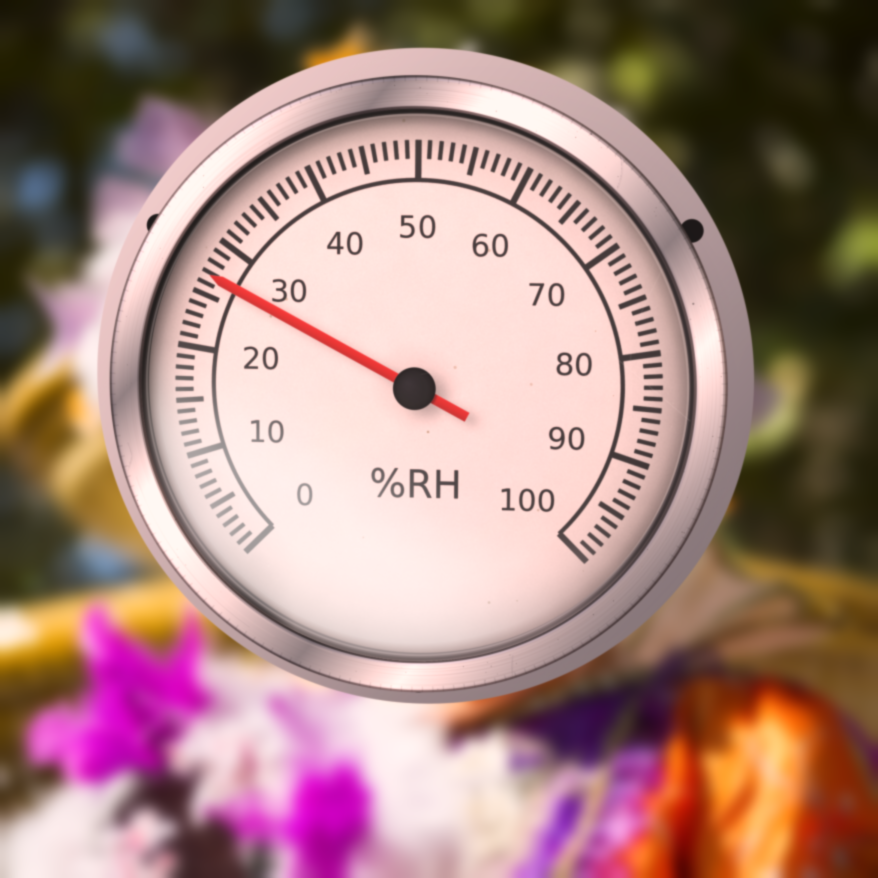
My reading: {"value": 27, "unit": "%"}
